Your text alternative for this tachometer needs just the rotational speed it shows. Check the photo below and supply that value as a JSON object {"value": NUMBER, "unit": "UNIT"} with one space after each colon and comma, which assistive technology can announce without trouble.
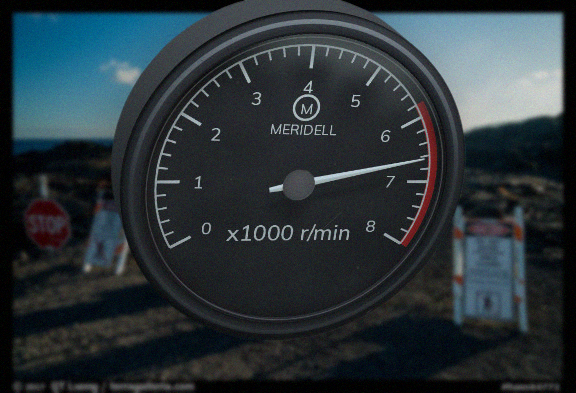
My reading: {"value": 6600, "unit": "rpm"}
